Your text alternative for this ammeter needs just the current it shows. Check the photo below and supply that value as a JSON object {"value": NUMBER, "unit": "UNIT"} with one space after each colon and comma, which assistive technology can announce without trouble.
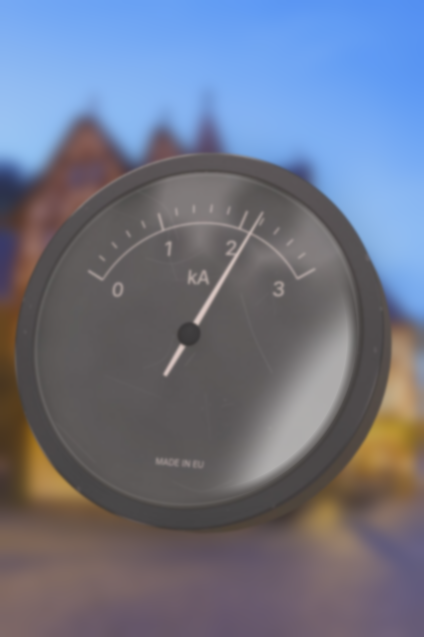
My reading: {"value": 2.2, "unit": "kA"}
